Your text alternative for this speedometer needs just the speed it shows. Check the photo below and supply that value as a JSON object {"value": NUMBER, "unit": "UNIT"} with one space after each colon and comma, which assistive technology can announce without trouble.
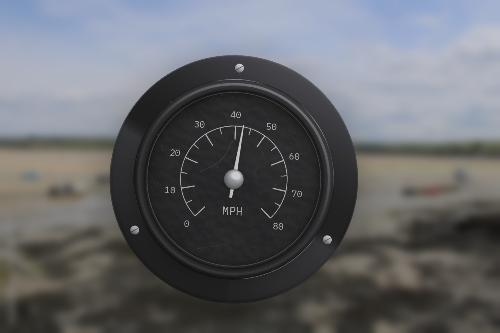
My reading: {"value": 42.5, "unit": "mph"}
